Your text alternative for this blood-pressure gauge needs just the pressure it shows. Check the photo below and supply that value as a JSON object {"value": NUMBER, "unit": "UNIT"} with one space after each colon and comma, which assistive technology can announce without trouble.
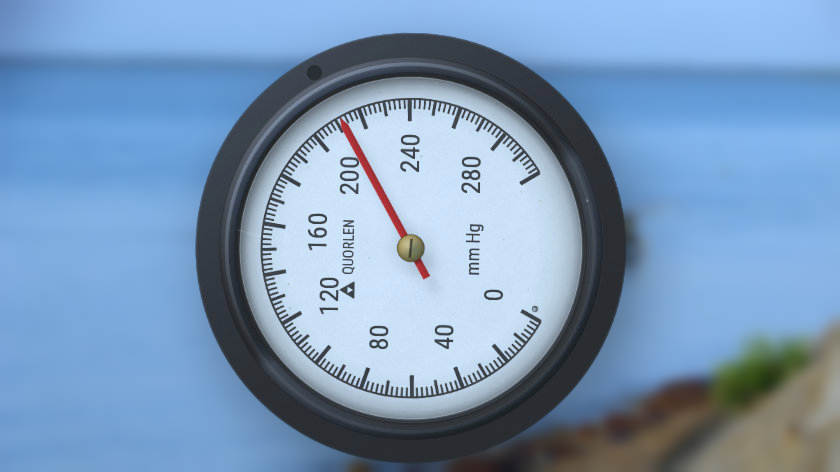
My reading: {"value": 212, "unit": "mmHg"}
